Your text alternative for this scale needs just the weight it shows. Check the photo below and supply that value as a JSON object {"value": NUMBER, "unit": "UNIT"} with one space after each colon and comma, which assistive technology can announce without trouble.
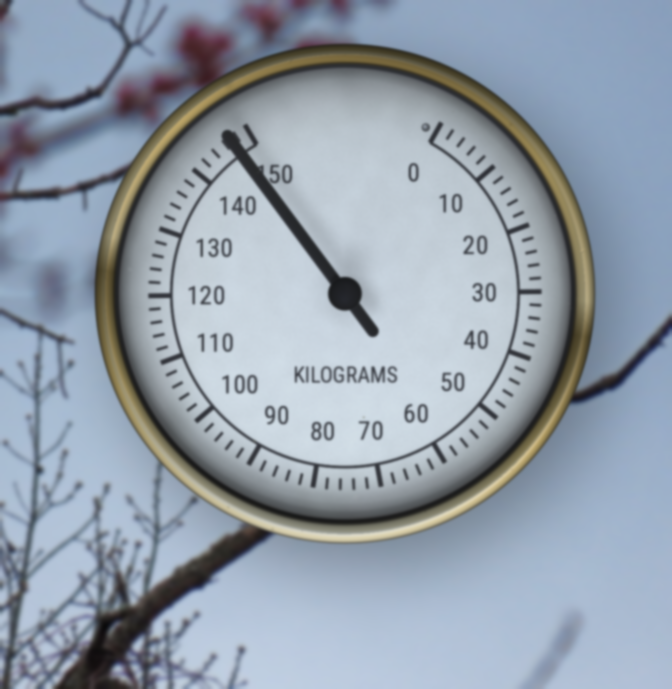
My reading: {"value": 147, "unit": "kg"}
